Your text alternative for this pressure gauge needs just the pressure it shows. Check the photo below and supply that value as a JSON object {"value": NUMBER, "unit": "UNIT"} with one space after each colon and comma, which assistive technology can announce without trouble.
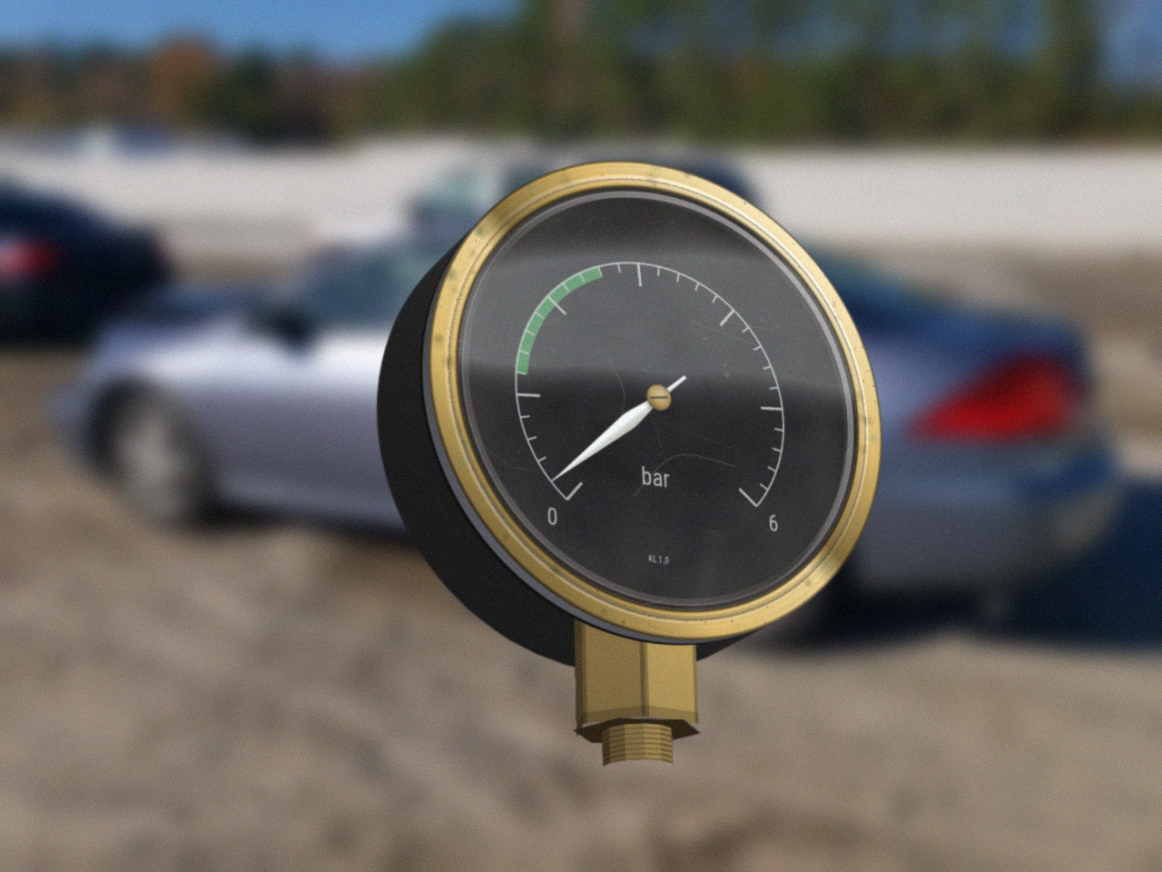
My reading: {"value": 0.2, "unit": "bar"}
